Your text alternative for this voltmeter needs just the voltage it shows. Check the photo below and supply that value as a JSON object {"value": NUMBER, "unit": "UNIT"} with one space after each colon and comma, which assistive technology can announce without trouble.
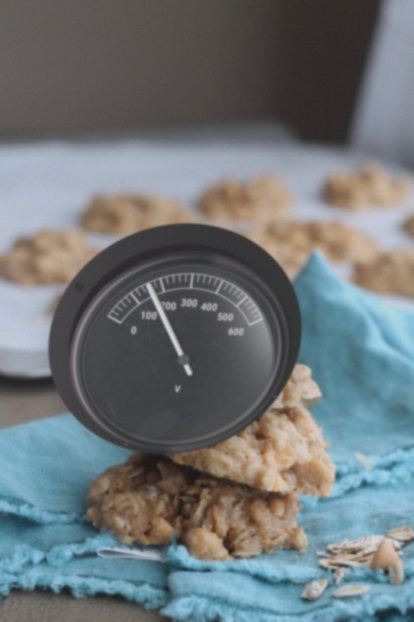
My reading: {"value": 160, "unit": "V"}
